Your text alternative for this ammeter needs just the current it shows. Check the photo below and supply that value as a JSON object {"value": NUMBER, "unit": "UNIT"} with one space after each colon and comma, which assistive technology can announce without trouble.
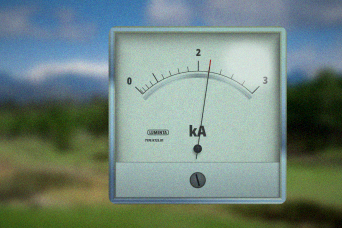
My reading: {"value": 2.2, "unit": "kA"}
